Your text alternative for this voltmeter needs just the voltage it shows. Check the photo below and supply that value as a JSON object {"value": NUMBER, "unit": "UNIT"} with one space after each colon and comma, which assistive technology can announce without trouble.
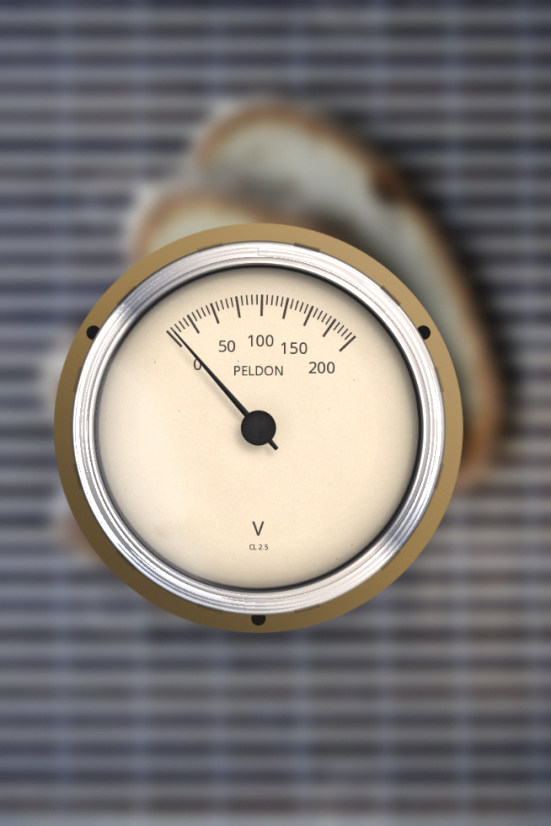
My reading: {"value": 5, "unit": "V"}
